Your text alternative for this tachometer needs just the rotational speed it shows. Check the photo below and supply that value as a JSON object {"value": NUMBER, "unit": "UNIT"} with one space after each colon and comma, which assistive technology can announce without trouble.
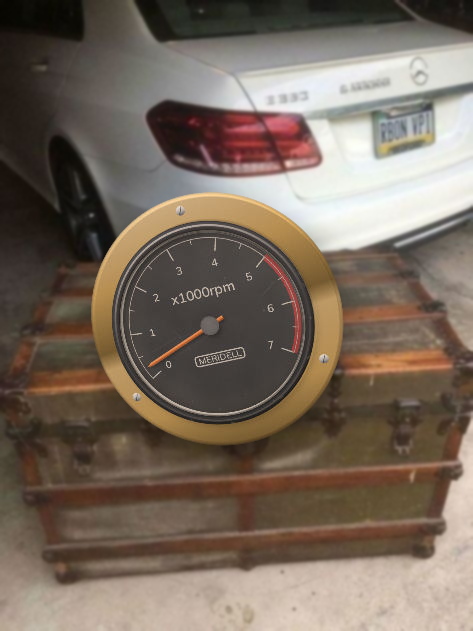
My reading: {"value": 250, "unit": "rpm"}
